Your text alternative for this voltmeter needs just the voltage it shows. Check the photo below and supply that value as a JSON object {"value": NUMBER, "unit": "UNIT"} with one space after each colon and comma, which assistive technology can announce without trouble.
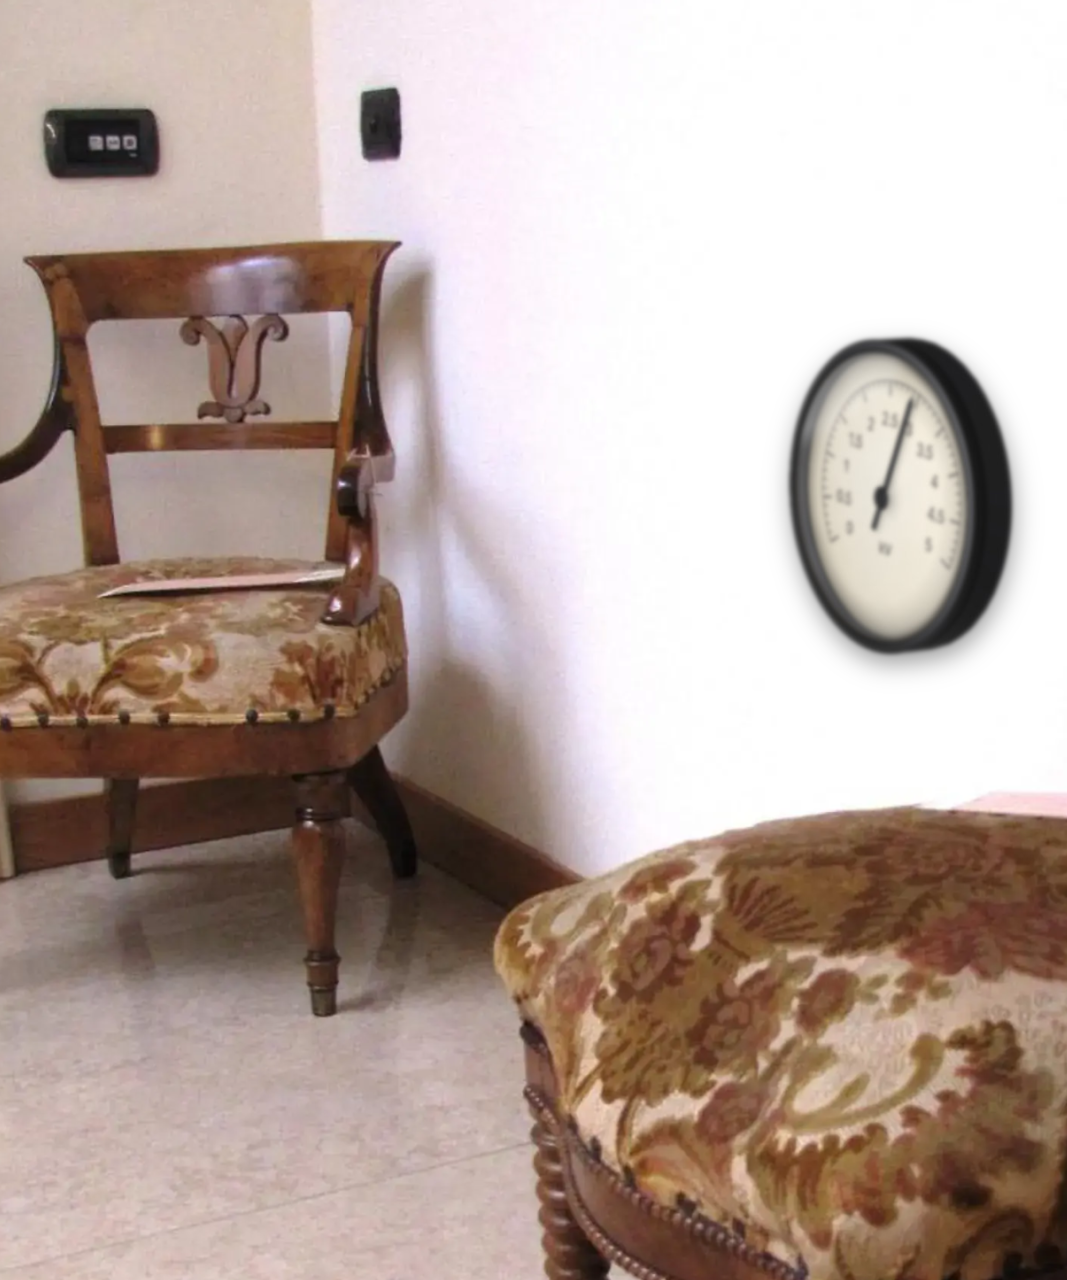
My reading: {"value": 3, "unit": "kV"}
